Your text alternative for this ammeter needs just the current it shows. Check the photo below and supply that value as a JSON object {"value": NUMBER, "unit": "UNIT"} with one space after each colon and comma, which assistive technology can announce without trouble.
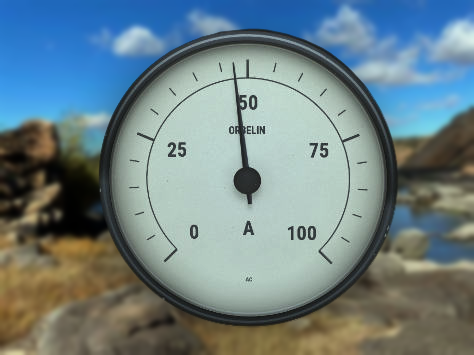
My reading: {"value": 47.5, "unit": "A"}
